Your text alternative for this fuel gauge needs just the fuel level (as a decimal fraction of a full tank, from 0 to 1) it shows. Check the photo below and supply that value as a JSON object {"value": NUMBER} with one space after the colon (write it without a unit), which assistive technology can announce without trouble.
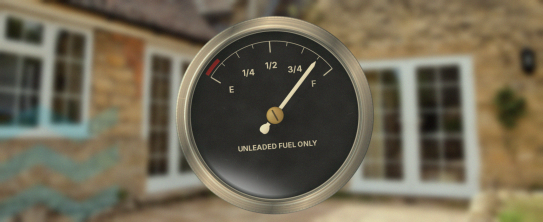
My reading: {"value": 0.875}
